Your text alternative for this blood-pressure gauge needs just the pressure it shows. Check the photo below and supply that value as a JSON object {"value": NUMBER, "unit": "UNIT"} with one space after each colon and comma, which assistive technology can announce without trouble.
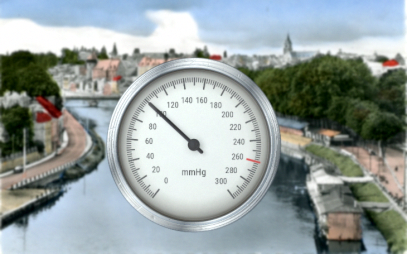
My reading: {"value": 100, "unit": "mmHg"}
